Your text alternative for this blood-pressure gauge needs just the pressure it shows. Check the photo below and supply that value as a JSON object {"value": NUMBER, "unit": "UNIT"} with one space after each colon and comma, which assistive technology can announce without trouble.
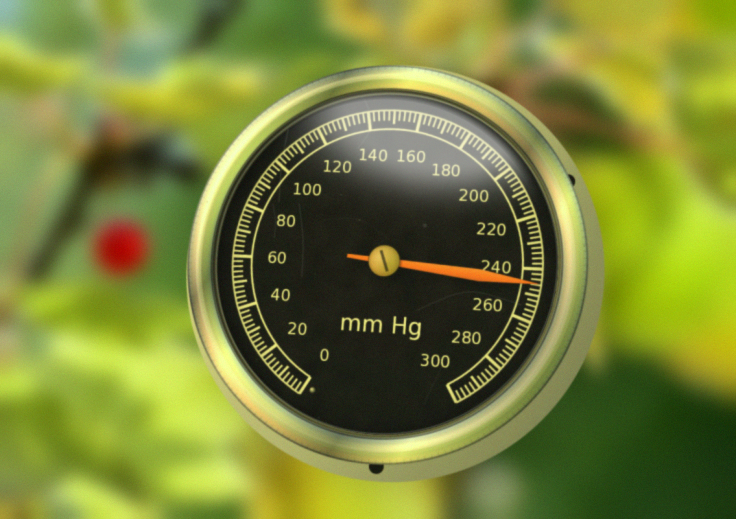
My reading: {"value": 246, "unit": "mmHg"}
